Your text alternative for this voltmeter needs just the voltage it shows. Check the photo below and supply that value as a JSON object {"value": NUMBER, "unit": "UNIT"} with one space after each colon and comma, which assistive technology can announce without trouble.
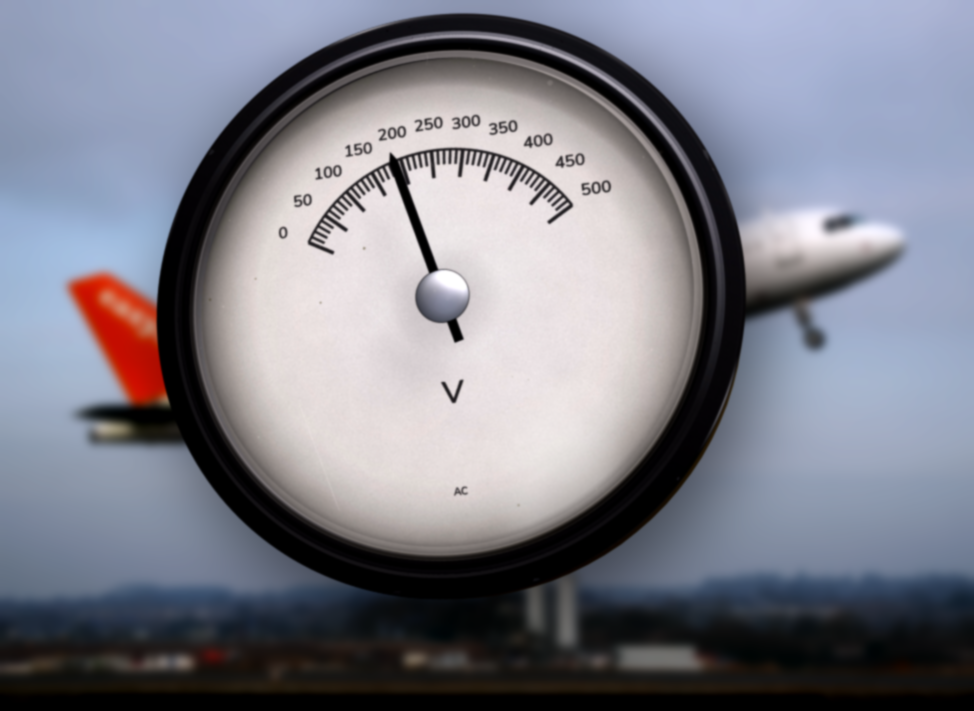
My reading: {"value": 190, "unit": "V"}
